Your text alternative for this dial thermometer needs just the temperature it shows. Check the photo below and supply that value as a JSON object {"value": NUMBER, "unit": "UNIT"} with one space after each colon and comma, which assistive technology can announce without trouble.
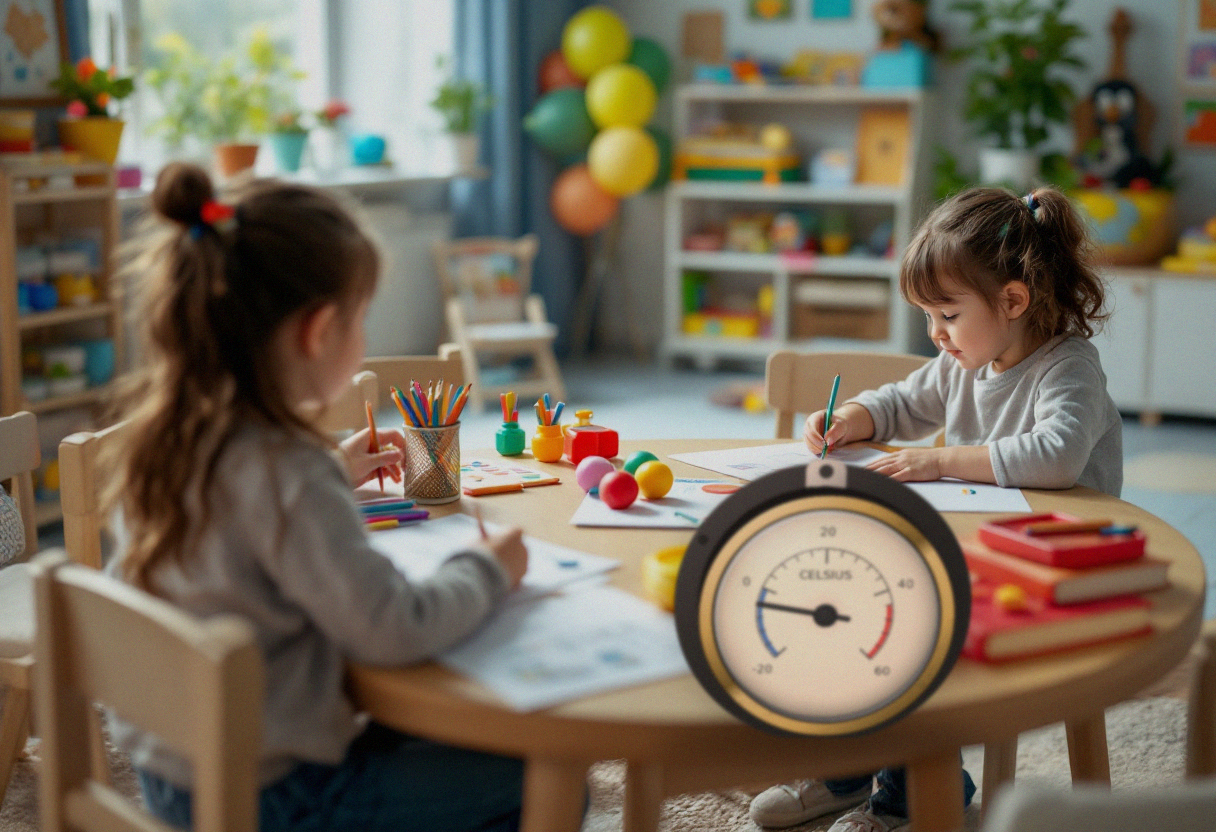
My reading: {"value": -4, "unit": "°C"}
